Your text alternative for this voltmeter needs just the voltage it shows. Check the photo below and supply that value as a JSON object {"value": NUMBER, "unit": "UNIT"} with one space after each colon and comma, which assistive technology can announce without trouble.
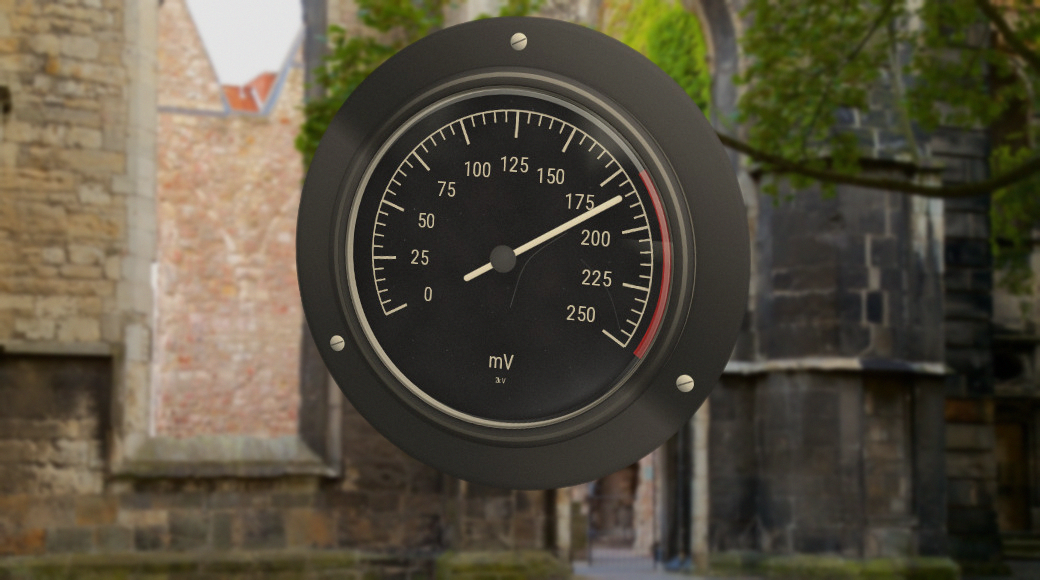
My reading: {"value": 185, "unit": "mV"}
